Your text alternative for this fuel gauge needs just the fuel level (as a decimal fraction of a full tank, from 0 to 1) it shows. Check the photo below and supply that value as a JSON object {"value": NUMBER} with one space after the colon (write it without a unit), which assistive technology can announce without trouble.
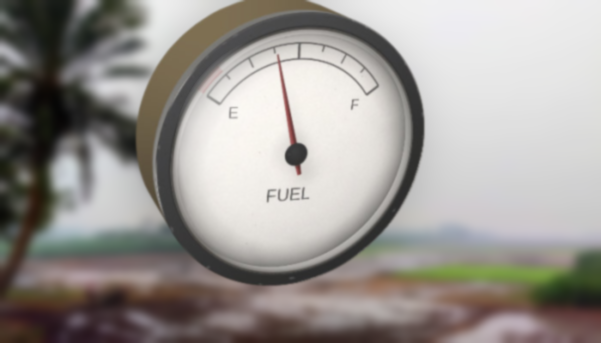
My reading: {"value": 0.375}
